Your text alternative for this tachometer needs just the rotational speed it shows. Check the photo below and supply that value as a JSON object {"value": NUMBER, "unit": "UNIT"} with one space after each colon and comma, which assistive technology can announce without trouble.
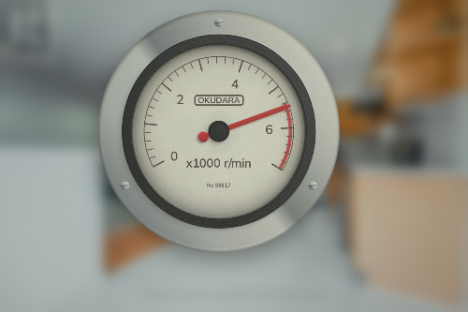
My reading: {"value": 5500, "unit": "rpm"}
